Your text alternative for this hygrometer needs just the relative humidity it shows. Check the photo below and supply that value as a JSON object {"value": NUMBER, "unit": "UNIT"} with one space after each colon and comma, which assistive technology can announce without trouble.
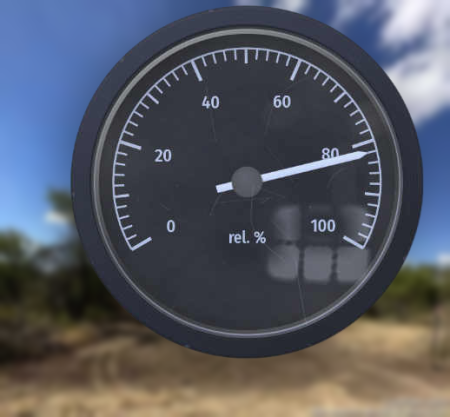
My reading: {"value": 82, "unit": "%"}
